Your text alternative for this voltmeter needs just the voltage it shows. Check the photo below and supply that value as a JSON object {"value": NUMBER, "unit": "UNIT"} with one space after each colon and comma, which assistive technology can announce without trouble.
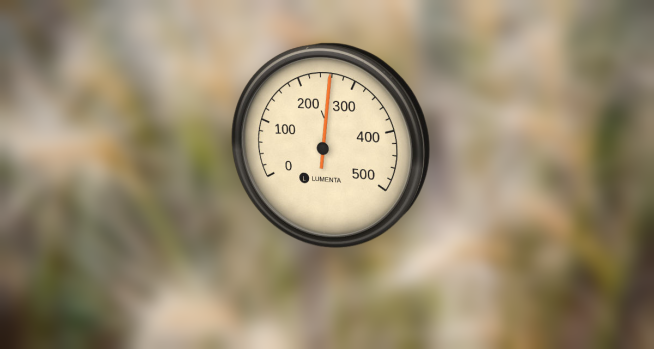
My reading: {"value": 260, "unit": "V"}
